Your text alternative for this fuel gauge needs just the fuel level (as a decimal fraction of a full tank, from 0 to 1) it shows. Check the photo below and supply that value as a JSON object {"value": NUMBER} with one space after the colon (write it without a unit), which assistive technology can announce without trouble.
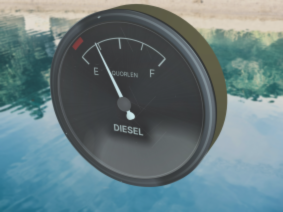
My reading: {"value": 0.25}
